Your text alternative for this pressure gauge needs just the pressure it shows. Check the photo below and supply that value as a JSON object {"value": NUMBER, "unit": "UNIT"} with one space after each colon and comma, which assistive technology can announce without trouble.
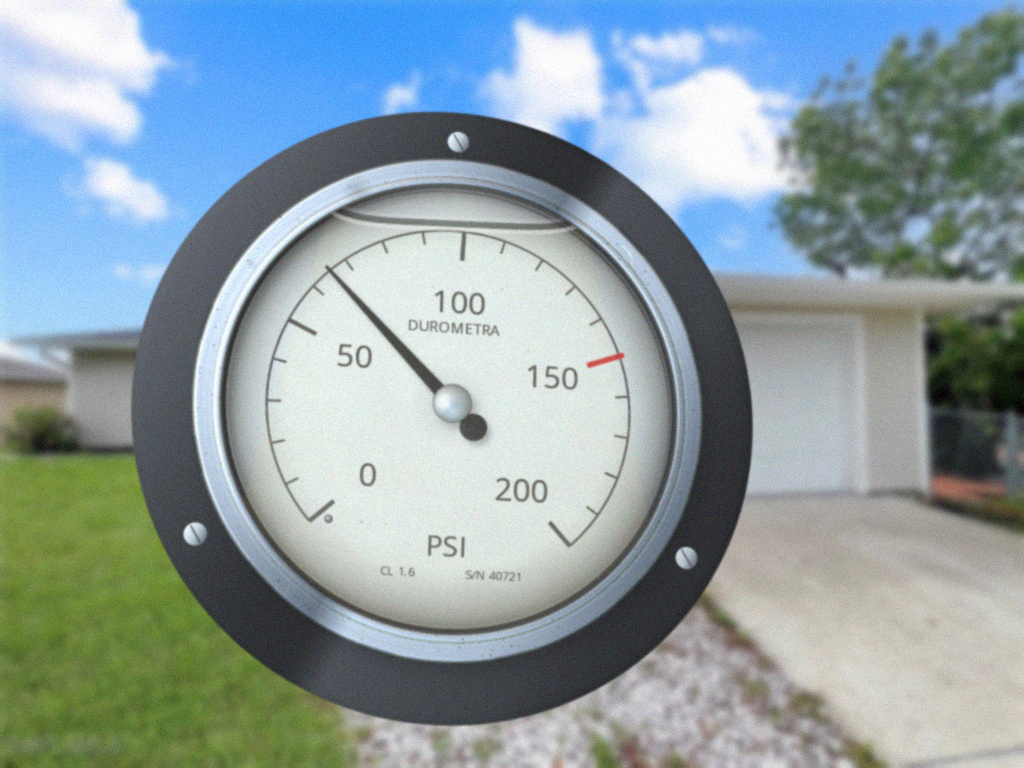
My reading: {"value": 65, "unit": "psi"}
